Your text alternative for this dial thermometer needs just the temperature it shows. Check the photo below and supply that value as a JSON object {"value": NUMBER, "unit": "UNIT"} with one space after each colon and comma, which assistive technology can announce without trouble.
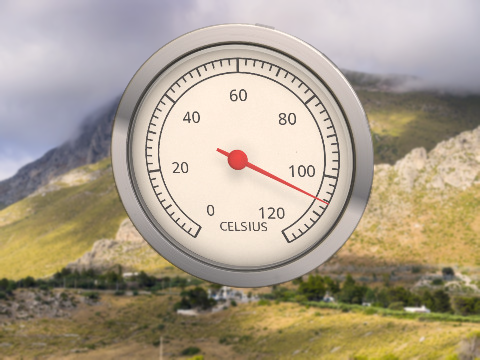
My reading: {"value": 106, "unit": "°C"}
